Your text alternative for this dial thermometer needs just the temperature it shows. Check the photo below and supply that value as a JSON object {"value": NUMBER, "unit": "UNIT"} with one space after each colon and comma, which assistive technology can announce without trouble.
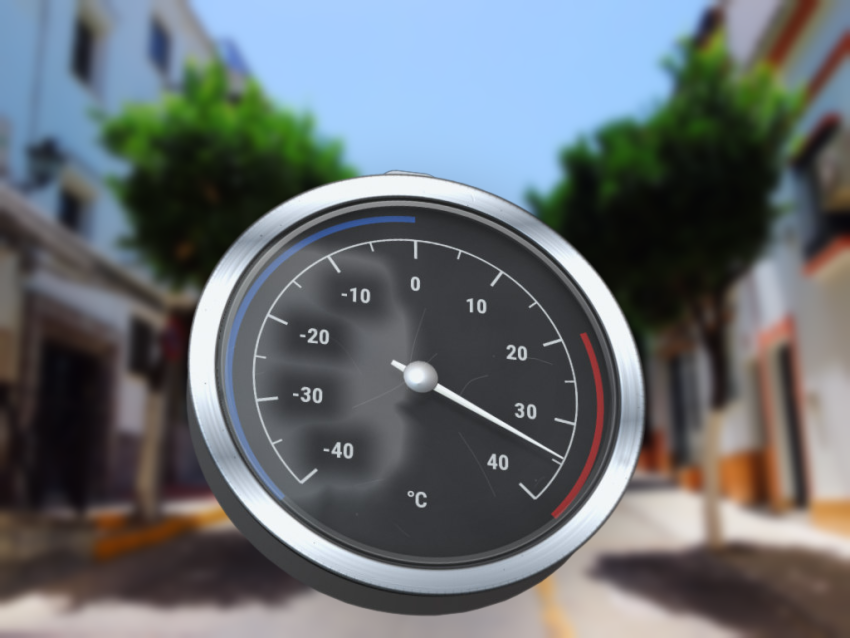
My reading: {"value": 35, "unit": "°C"}
